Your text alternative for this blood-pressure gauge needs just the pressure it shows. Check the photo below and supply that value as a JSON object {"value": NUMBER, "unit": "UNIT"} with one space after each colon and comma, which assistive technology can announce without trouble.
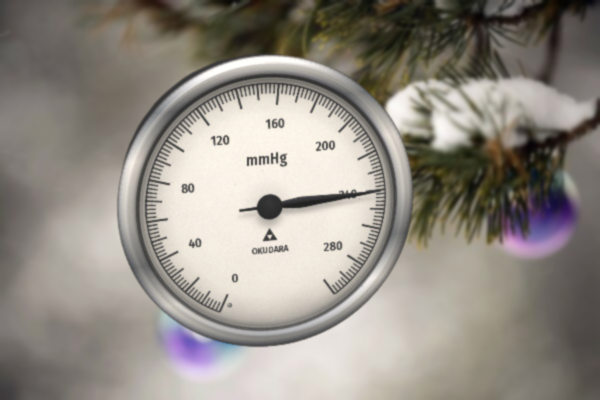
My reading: {"value": 240, "unit": "mmHg"}
